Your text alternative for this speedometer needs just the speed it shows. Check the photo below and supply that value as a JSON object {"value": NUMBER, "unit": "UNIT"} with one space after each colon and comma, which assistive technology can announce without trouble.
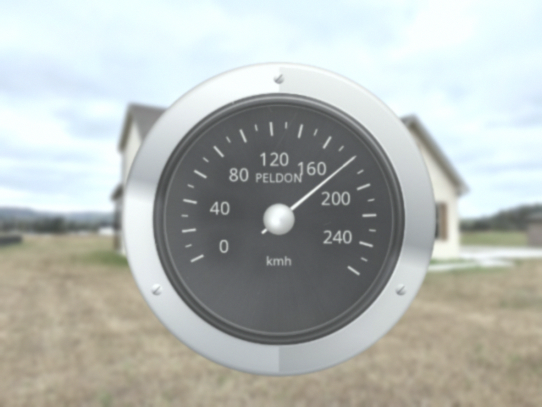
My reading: {"value": 180, "unit": "km/h"}
